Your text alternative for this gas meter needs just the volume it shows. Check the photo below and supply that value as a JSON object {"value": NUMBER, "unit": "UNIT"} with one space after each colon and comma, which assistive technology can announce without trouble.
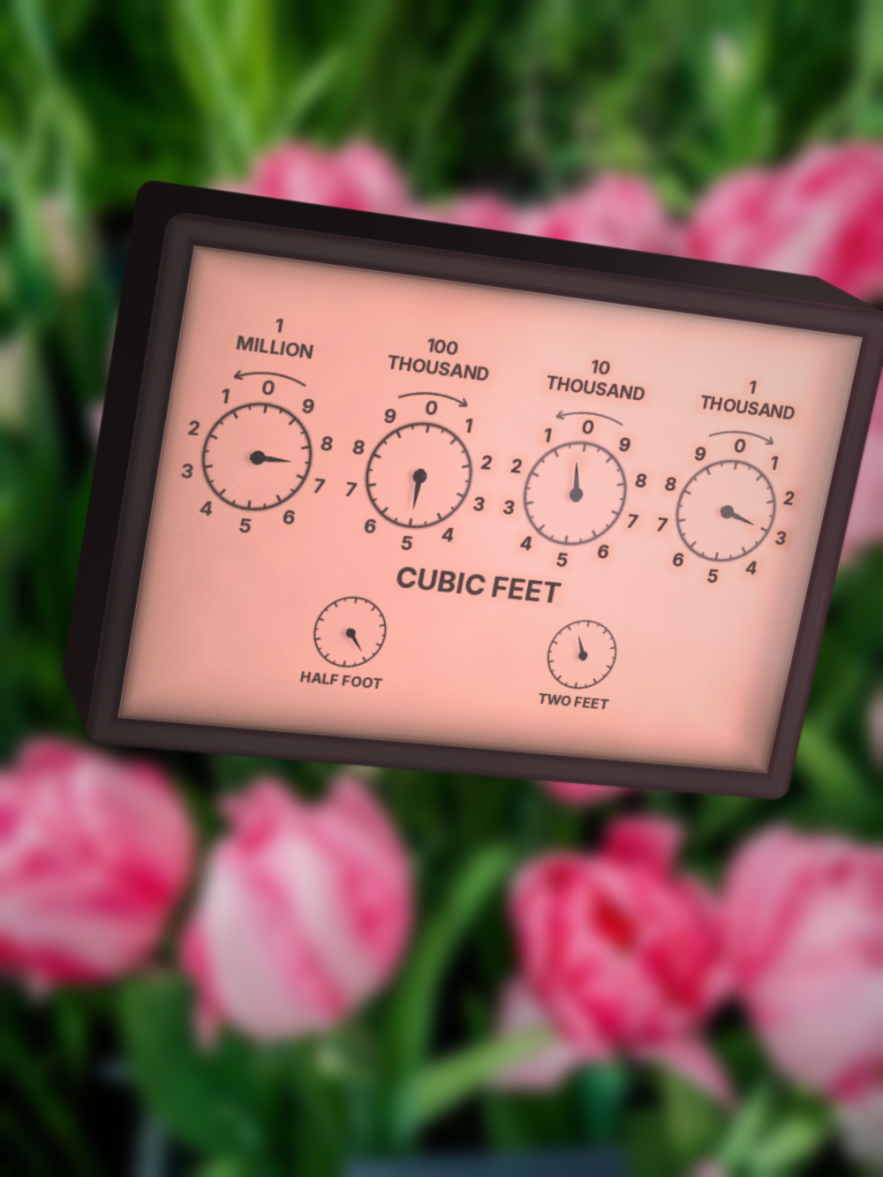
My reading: {"value": 750300, "unit": "ft³"}
